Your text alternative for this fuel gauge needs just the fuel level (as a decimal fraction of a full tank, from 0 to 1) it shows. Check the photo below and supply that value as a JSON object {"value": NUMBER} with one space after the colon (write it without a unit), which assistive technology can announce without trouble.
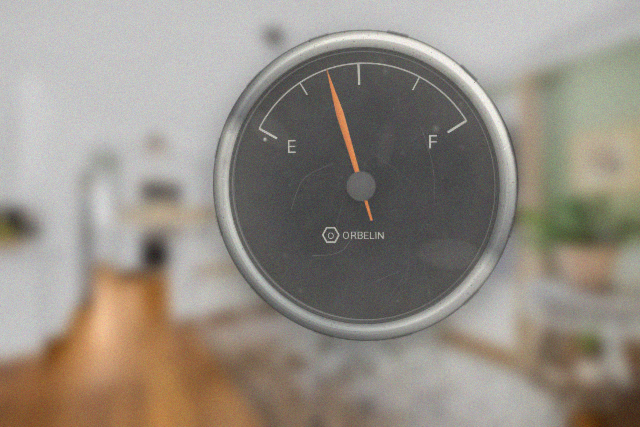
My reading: {"value": 0.375}
